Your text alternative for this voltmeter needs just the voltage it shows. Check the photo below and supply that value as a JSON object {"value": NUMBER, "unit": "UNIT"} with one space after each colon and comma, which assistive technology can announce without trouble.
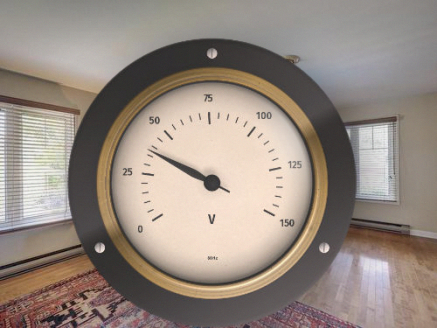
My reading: {"value": 37.5, "unit": "V"}
